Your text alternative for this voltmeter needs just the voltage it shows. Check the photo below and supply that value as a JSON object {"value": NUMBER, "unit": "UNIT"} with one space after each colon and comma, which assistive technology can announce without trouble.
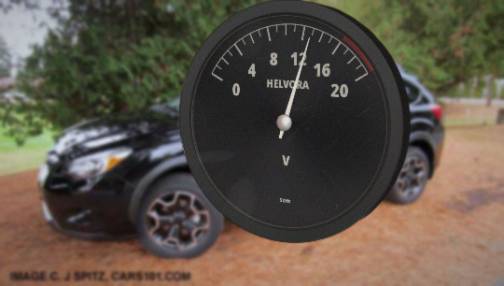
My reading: {"value": 13, "unit": "V"}
